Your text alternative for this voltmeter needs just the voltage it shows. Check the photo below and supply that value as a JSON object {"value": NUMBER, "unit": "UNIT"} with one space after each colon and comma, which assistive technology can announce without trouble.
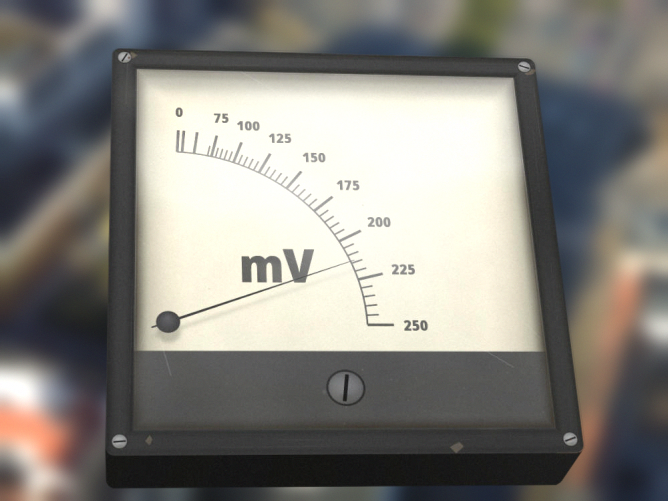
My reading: {"value": 215, "unit": "mV"}
